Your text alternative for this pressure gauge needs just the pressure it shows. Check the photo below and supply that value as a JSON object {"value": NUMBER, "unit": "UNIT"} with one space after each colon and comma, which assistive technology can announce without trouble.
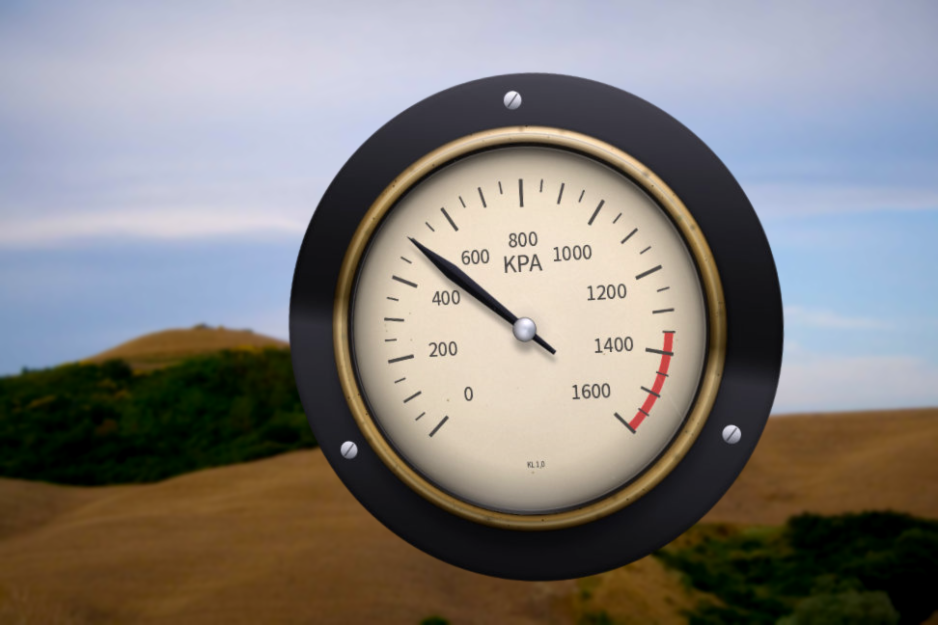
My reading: {"value": 500, "unit": "kPa"}
